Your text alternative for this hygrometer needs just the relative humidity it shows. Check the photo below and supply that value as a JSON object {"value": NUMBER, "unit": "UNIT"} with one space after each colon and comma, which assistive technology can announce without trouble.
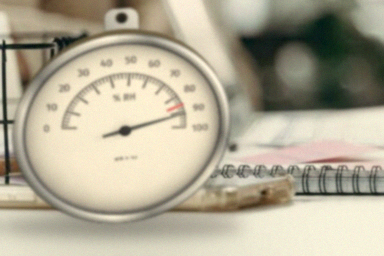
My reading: {"value": 90, "unit": "%"}
